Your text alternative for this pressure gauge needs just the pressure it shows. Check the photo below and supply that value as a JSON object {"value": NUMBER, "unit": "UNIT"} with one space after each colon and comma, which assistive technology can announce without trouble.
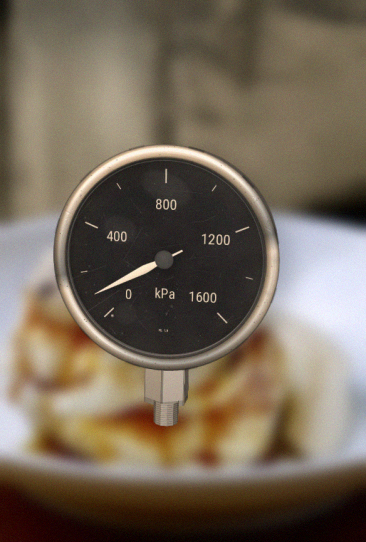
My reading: {"value": 100, "unit": "kPa"}
